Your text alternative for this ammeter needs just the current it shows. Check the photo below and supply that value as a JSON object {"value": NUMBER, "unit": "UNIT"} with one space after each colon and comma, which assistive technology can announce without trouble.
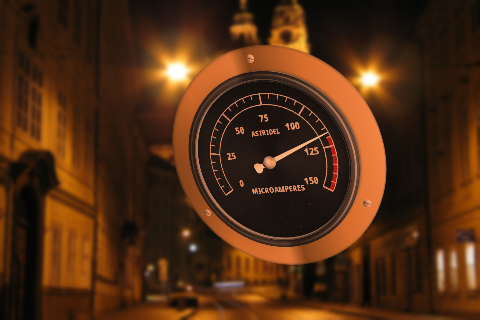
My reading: {"value": 117.5, "unit": "µA"}
